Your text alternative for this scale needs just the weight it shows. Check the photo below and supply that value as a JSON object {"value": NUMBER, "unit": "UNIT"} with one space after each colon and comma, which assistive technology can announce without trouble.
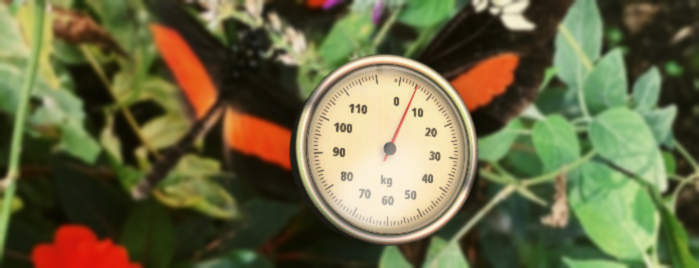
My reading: {"value": 5, "unit": "kg"}
